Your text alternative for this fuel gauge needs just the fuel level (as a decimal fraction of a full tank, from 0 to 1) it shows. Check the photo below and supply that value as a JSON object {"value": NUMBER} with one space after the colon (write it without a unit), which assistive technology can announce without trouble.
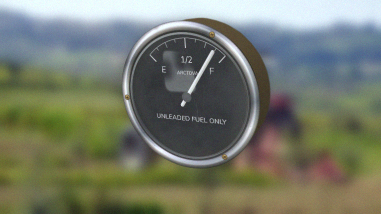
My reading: {"value": 0.875}
